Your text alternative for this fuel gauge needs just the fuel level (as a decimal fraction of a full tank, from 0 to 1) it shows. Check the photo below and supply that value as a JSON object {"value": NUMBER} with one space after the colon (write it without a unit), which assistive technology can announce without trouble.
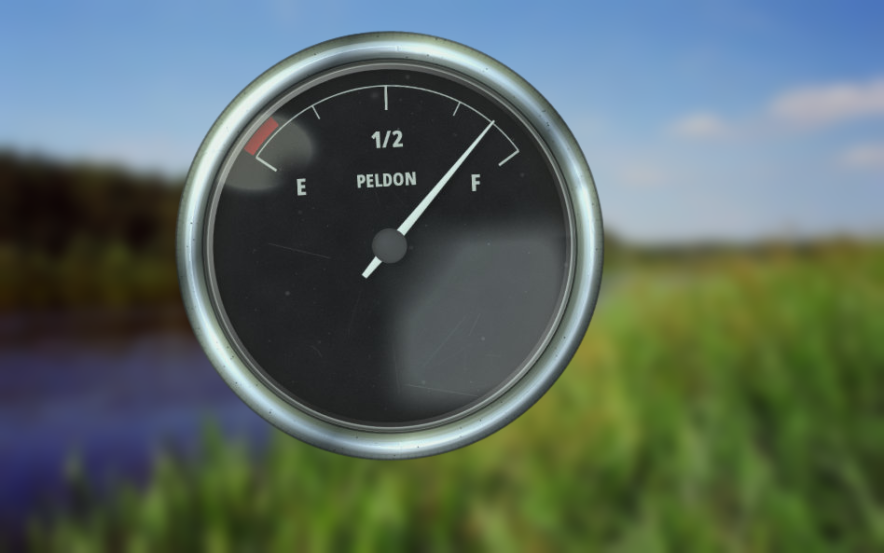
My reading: {"value": 0.875}
